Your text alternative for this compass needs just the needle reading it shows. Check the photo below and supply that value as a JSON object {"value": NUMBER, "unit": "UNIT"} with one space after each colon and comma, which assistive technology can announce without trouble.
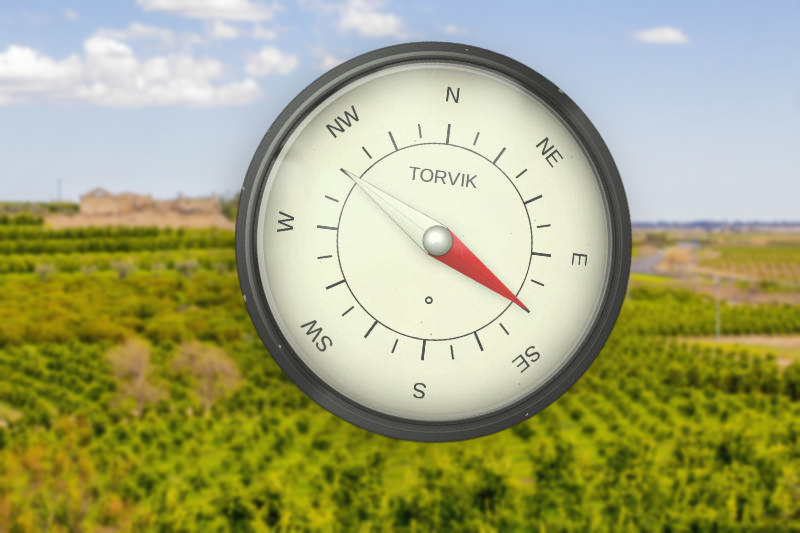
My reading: {"value": 120, "unit": "°"}
